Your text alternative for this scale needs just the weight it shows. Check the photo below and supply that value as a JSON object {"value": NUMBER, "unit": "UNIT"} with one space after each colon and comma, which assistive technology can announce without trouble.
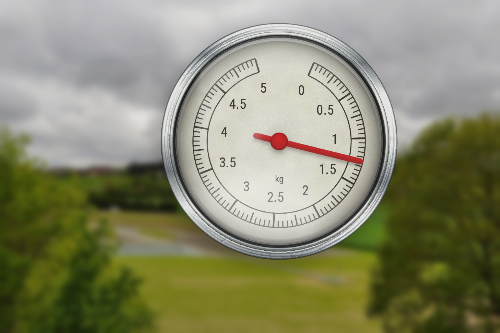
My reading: {"value": 1.25, "unit": "kg"}
